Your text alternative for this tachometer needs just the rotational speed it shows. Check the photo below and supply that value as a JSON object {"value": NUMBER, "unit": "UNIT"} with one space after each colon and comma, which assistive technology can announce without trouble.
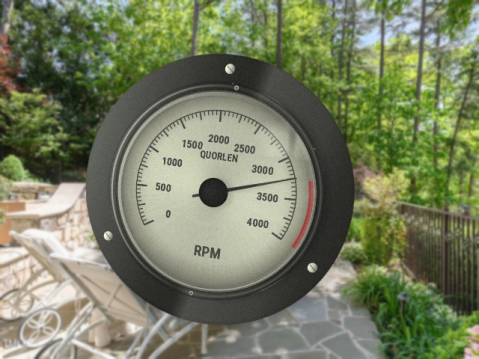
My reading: {"value": 3250, "unit": "rpm"}
